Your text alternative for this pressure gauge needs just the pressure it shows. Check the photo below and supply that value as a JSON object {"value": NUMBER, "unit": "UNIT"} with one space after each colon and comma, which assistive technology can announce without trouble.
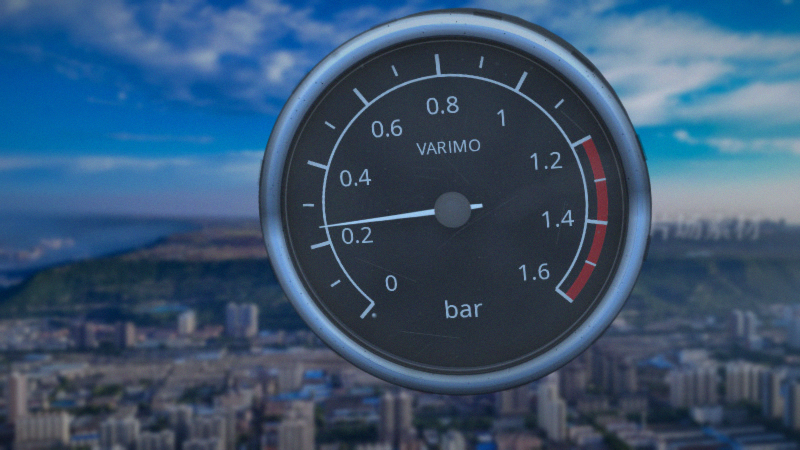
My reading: {"value": 0.25, "unit": "bar"}
